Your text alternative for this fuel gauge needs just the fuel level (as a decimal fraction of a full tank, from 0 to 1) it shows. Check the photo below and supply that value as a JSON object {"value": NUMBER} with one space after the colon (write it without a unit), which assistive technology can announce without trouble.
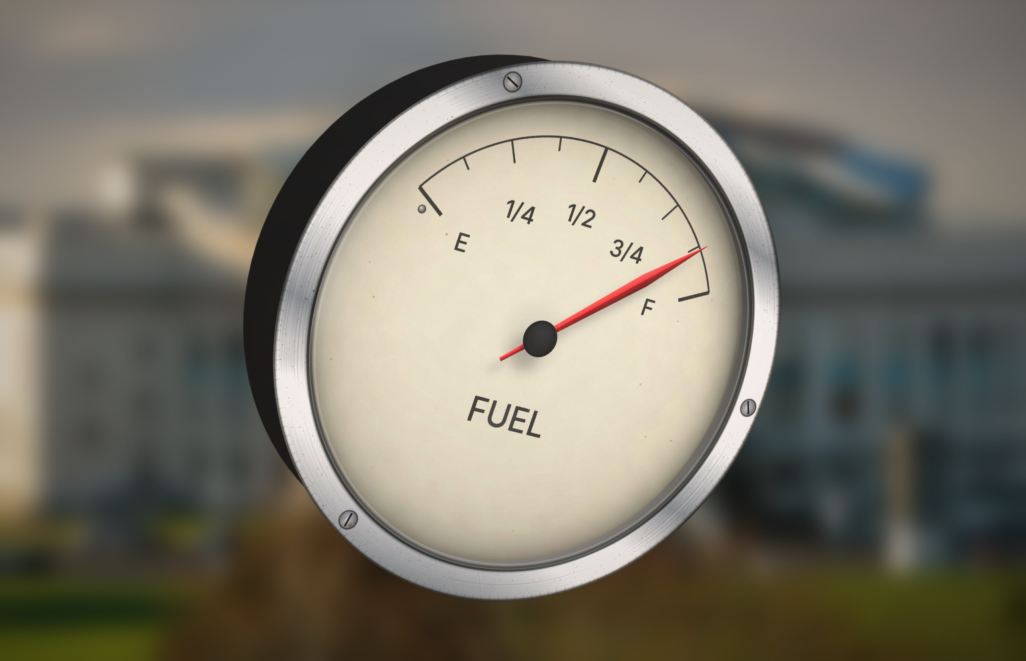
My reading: {"value": 0.875}
